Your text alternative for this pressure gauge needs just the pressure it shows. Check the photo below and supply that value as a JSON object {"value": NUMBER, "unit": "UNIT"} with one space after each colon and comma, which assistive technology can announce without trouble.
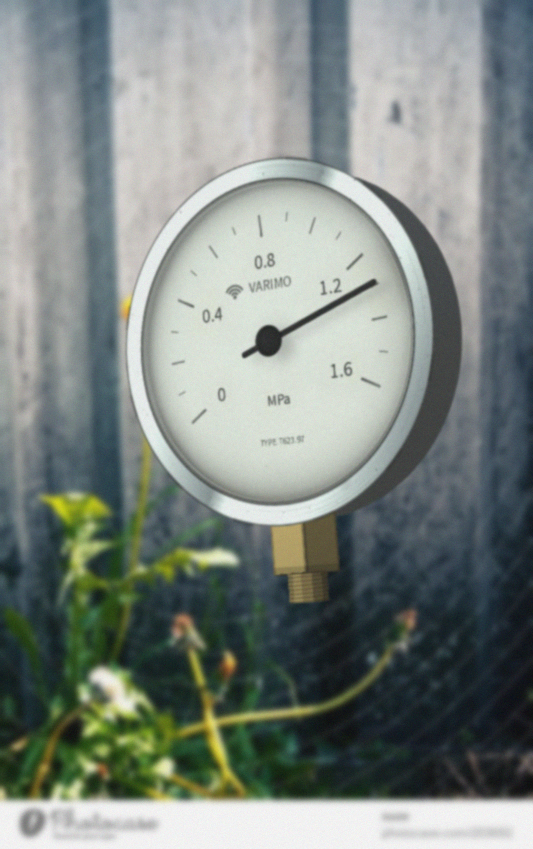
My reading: {"value": 1.3, "unit": "MPa"}
